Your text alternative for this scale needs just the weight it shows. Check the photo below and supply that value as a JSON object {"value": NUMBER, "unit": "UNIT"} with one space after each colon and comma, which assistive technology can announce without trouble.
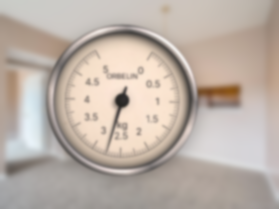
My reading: {"value": 2.75, "unit": "kg"}
